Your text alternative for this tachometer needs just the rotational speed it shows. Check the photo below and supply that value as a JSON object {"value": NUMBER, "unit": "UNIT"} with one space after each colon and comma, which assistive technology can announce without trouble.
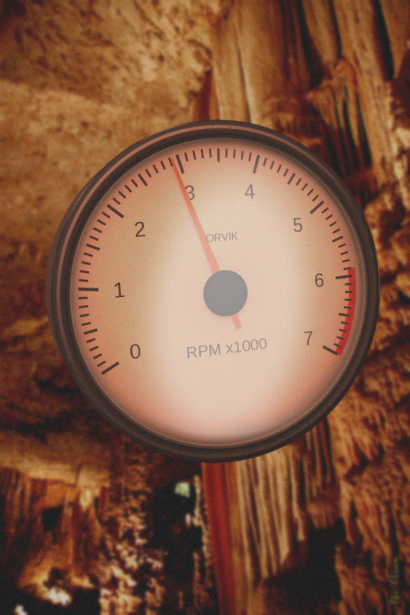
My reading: {"value": 2900, "unit": "rpm"}
